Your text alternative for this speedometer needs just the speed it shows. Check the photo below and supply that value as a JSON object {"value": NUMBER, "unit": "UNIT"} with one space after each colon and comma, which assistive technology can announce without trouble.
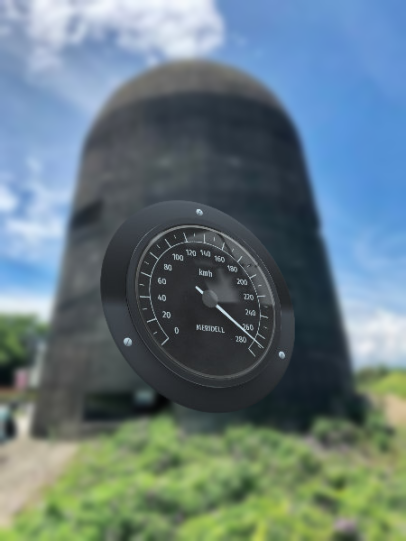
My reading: {"value": 270, "unit": "km/h"}
